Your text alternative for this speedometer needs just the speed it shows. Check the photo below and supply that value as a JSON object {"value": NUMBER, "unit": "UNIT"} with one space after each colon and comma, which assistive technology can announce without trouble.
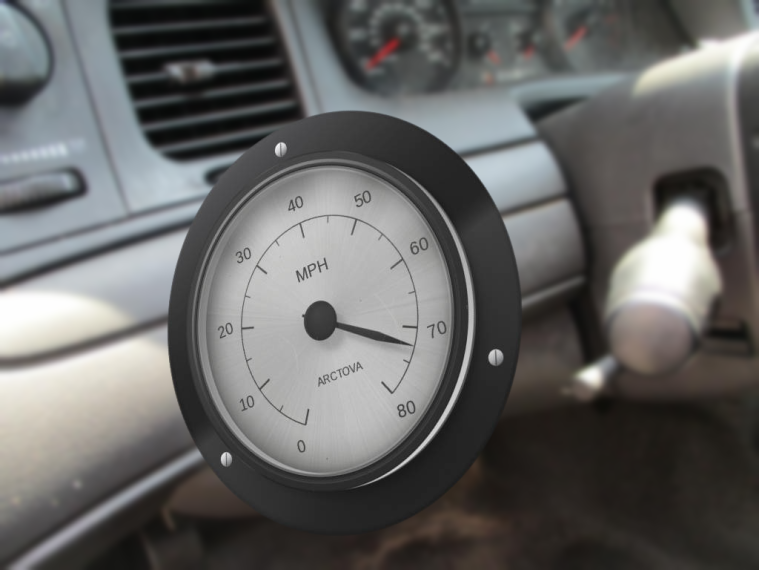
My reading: {"value": 72.5, "unit": "mph"}
